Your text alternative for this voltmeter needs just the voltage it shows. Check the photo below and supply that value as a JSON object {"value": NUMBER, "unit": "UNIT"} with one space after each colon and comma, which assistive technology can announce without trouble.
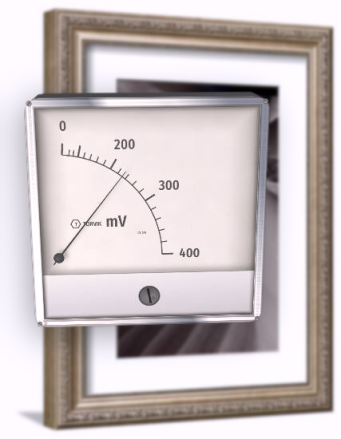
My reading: {"value": 230, "unit": "mV"}
